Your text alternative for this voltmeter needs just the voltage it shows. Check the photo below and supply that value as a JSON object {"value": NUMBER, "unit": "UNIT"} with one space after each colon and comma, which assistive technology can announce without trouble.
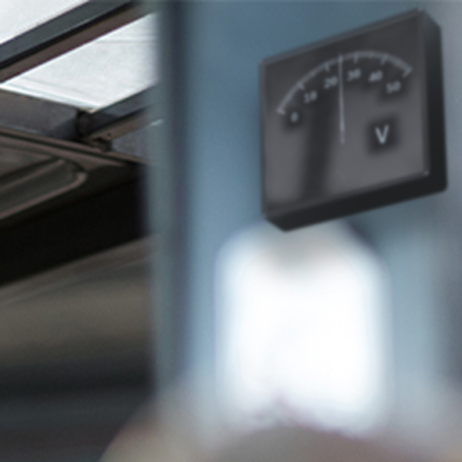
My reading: {"value": 25, "unit": "V"}
